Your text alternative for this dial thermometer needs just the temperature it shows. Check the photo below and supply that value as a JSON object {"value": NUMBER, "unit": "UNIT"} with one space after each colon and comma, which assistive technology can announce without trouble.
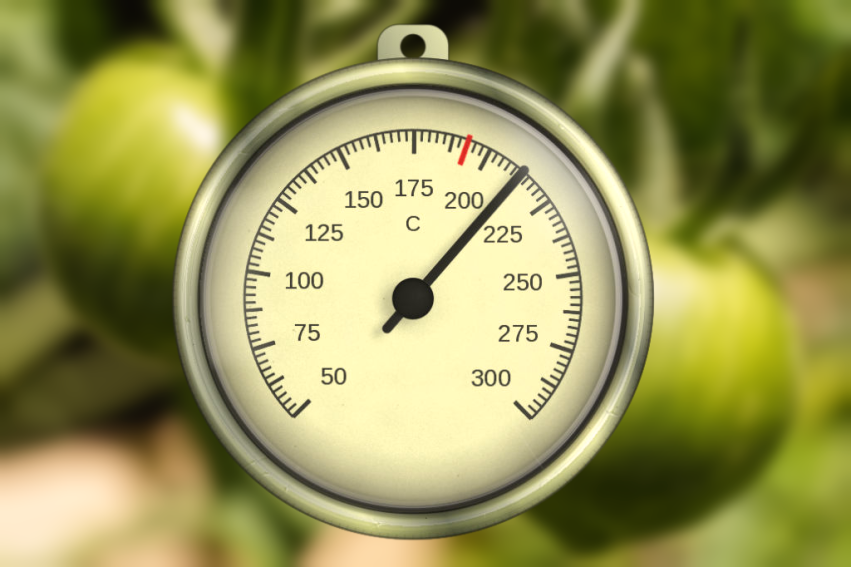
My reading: {"value": 212.5, "unit": "°C"}
